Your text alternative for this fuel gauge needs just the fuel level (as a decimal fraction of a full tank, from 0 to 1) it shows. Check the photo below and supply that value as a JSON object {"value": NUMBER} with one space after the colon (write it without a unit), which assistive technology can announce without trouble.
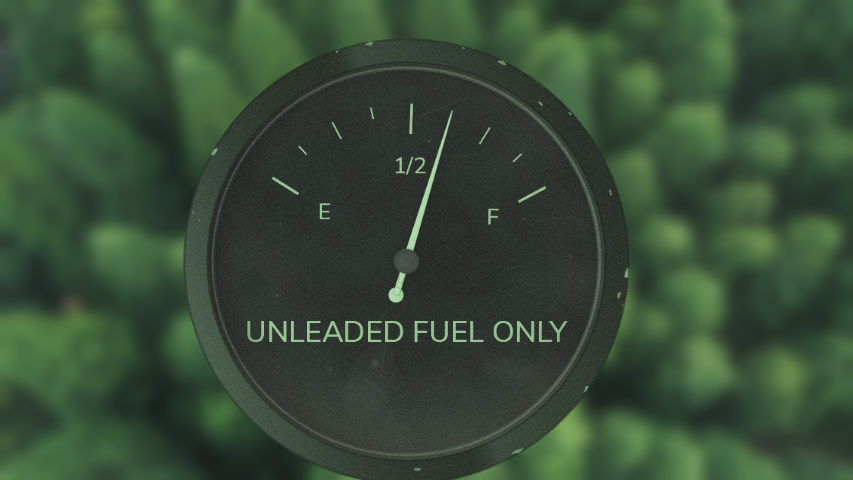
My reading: {"value": 0.625}
